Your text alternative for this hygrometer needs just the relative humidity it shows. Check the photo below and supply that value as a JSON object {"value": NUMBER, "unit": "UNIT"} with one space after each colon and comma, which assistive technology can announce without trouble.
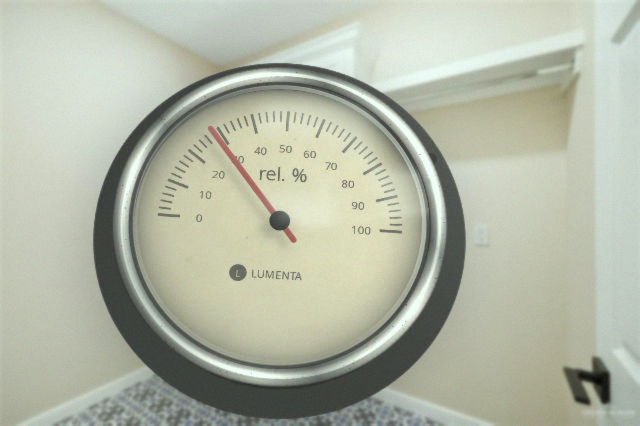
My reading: {"value": 28, "unit": "%"}
